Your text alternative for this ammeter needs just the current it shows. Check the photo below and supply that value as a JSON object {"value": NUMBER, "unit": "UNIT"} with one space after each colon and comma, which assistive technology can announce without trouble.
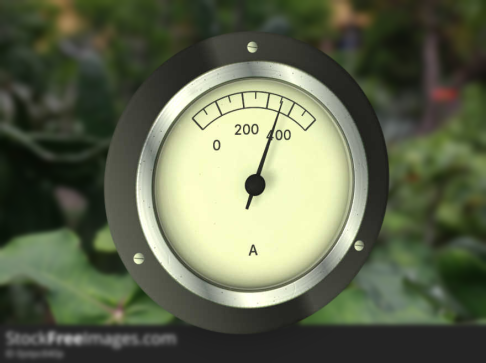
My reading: {"value": 350, "unit": "A"}
